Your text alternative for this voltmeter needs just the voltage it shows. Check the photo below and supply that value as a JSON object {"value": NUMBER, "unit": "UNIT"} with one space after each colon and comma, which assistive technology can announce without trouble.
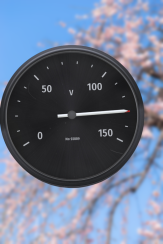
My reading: {"value": 130, "unit": "V"}
